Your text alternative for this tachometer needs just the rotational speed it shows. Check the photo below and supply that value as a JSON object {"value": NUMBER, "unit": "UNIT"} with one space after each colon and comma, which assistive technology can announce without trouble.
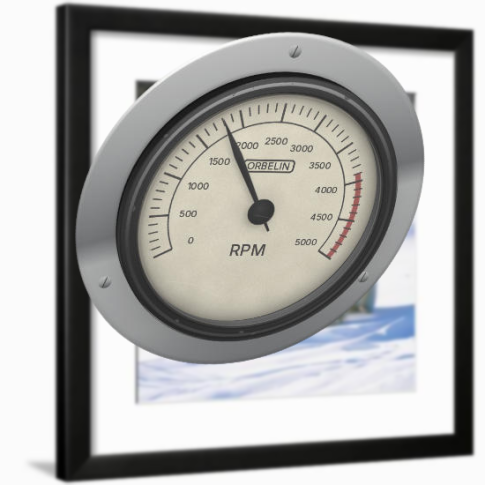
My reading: {"value": 1800, "unit": "rpm"}
